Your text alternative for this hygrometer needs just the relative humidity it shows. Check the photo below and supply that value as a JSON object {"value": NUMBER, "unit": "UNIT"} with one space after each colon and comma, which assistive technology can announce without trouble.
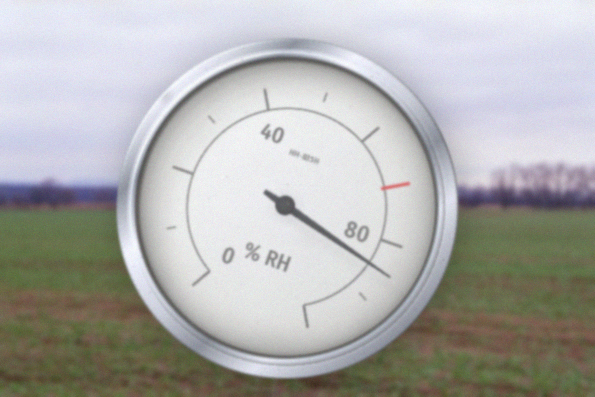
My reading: {"value": 85, "unit": "%"}
